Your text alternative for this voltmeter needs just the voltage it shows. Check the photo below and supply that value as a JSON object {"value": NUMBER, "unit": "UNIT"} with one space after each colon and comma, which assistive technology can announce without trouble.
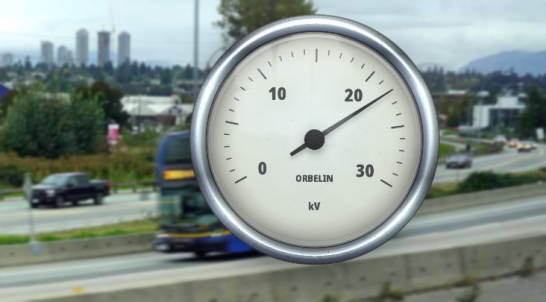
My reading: {"value": 22, "unit": "kV"}
